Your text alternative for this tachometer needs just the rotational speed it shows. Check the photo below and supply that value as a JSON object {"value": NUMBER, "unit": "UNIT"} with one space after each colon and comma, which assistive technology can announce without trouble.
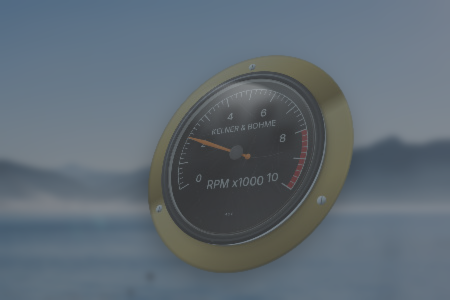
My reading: {"value": 2000, "unit": "rpm"}
